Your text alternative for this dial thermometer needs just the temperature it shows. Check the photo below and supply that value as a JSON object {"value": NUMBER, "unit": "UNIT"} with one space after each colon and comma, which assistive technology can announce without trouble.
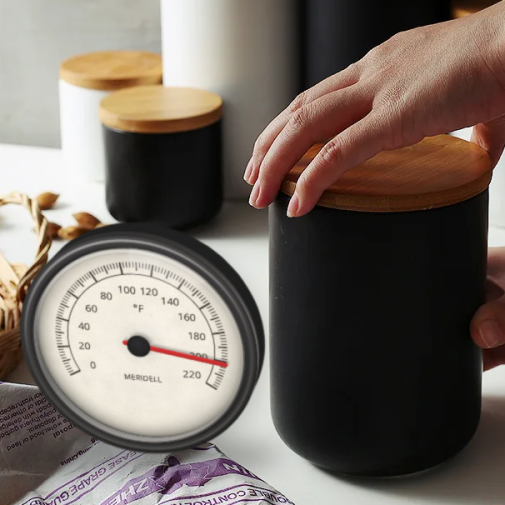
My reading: {"value": 200, "unit": "°F"}
